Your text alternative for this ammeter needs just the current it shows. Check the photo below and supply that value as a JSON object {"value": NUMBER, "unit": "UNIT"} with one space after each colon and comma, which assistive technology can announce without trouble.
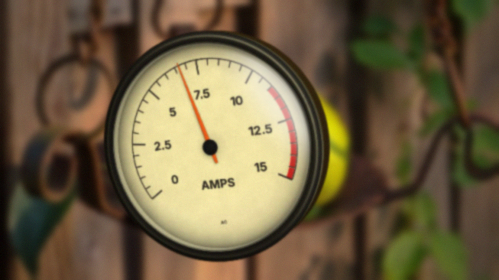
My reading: {"value": 6.75, "unit": "A"}
